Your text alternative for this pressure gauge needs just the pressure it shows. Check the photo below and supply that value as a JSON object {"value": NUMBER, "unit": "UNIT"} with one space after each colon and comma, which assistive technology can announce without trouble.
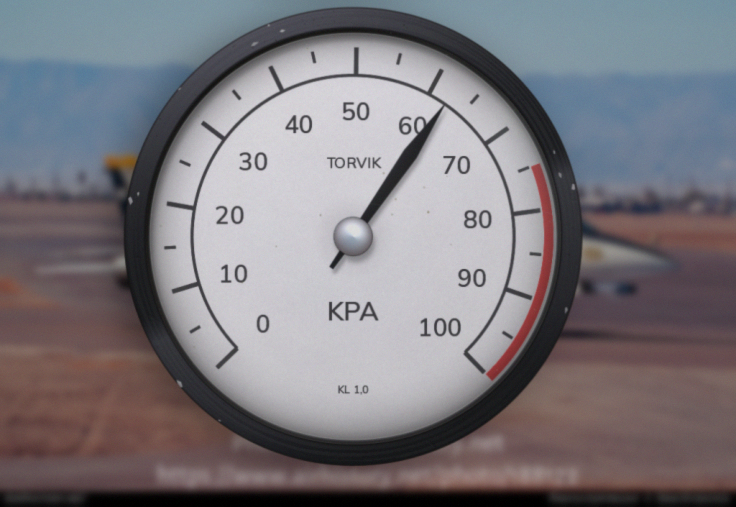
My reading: {"value": 62.5, "unit": "kPa"}
